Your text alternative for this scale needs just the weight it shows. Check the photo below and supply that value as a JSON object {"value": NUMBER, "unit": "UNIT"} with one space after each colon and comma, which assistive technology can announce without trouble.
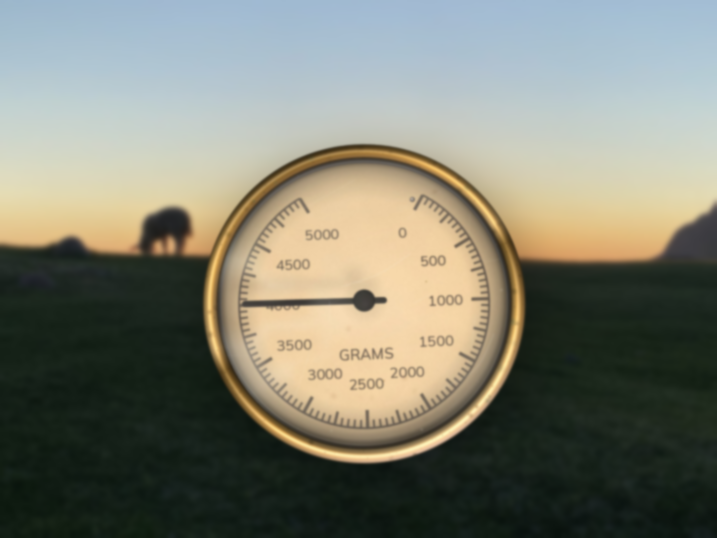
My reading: {"value": 4000, "unit": "g"}
